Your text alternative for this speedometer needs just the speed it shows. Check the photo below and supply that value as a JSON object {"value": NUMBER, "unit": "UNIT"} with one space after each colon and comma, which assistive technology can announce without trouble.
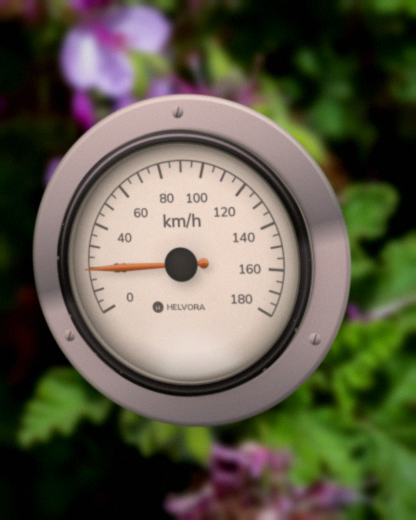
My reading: {"value": 20, "unit": "km/h"}
